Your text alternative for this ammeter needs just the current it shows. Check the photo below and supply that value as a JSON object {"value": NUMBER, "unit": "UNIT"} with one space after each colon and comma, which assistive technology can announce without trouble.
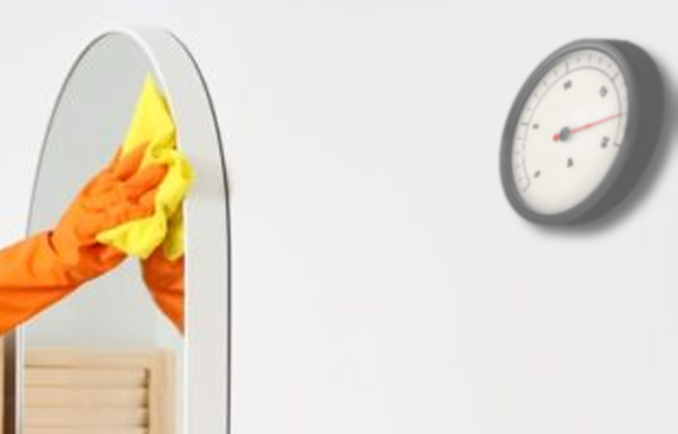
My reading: {"value": 18, "unit": "A"}
